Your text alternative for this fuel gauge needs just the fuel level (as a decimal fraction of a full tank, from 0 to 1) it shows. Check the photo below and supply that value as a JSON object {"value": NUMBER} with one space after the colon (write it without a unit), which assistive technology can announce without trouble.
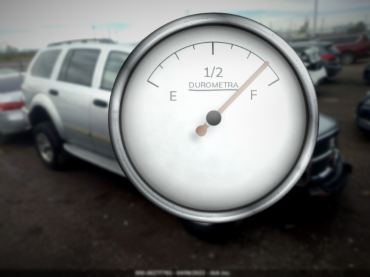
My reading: {"value": 0.875}
